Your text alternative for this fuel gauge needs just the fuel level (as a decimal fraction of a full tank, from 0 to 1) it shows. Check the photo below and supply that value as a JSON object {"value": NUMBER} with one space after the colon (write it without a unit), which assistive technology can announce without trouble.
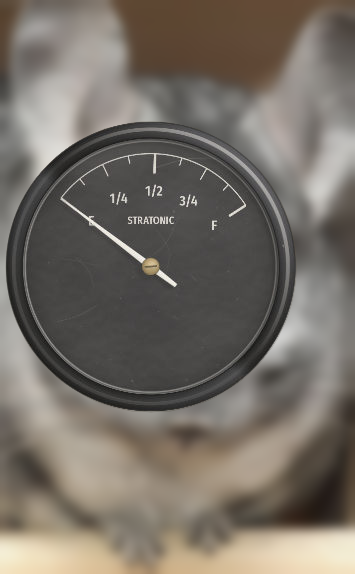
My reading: {"value": 0}
